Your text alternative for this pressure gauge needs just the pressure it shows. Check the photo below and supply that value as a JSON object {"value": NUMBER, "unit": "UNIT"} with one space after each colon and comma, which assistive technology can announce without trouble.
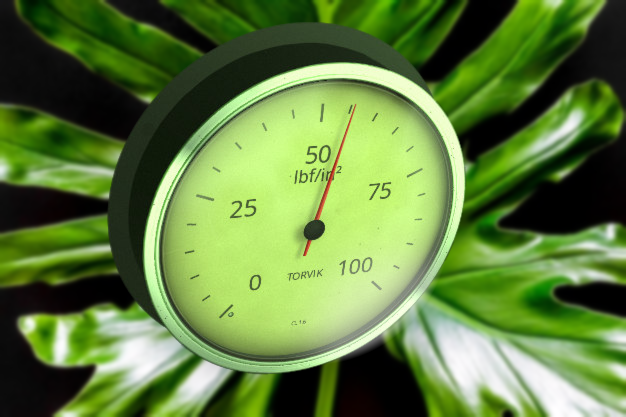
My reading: {"value": 55, "unit": "psi"}
